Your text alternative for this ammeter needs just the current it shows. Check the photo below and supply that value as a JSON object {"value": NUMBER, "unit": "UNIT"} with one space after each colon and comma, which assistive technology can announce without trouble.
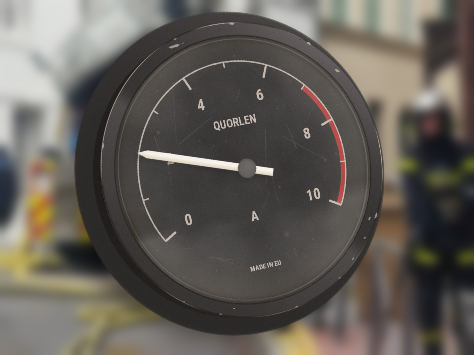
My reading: {"value": 2, "unit": "A"}
